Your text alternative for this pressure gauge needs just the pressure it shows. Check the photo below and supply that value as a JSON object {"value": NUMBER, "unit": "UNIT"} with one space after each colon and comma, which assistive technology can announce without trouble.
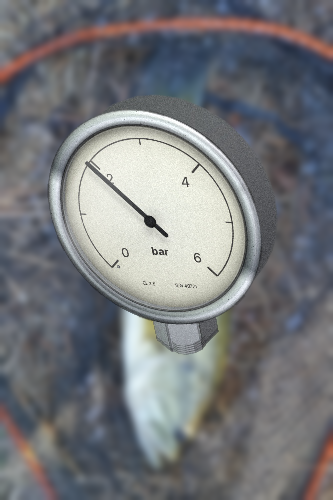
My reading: {"value": 2, "unit": "bar"}
